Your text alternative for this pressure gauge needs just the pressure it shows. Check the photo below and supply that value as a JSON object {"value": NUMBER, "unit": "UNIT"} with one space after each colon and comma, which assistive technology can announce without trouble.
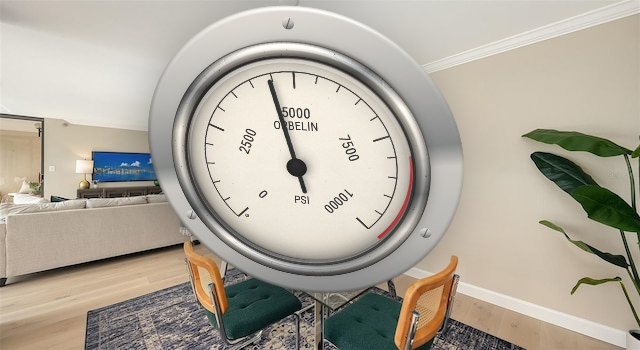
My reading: {"value": 4500, "unit": "psi"}
